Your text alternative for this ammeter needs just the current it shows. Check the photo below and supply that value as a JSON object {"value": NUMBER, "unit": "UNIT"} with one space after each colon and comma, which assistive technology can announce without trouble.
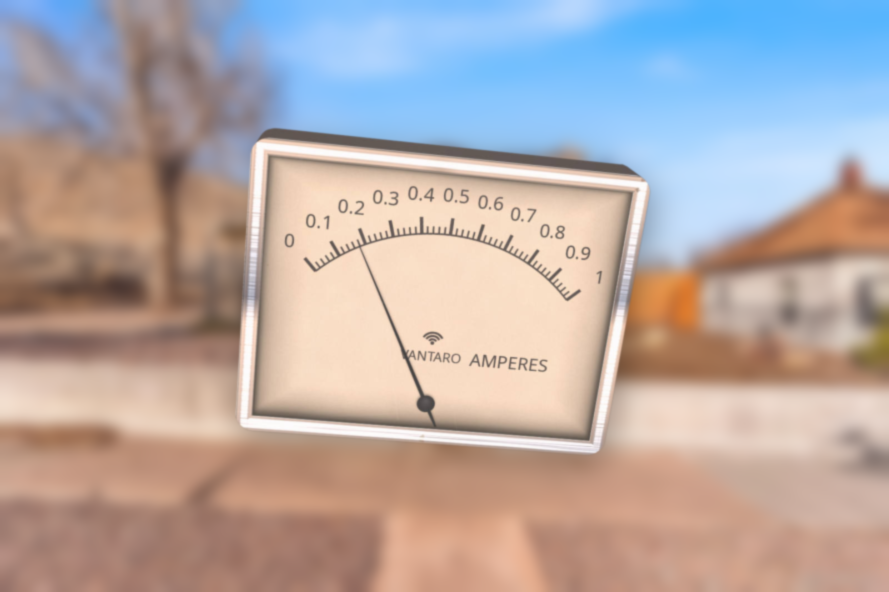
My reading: {"value": 0.18, "unit": "A"}
